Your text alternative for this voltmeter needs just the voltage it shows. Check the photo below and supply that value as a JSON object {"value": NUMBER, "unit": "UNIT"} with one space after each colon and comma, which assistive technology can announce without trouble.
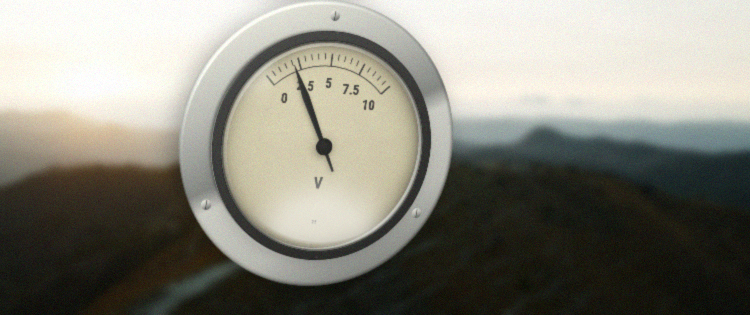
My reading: {"value": 2, "unit": "V"}
